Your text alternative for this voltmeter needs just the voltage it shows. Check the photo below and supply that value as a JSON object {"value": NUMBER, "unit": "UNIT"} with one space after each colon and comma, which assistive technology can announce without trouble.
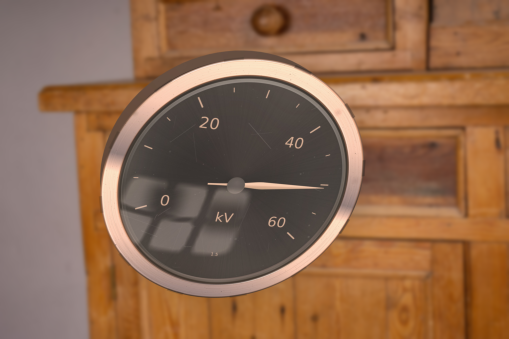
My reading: {"value": 50, "unit": "kV"}
